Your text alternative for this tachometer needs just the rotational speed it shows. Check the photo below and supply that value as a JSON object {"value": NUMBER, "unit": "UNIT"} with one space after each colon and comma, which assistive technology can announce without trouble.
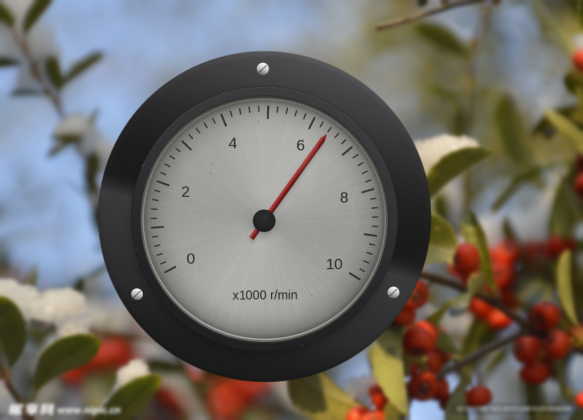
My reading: {"value": 6400, "unit": "rpm"}
